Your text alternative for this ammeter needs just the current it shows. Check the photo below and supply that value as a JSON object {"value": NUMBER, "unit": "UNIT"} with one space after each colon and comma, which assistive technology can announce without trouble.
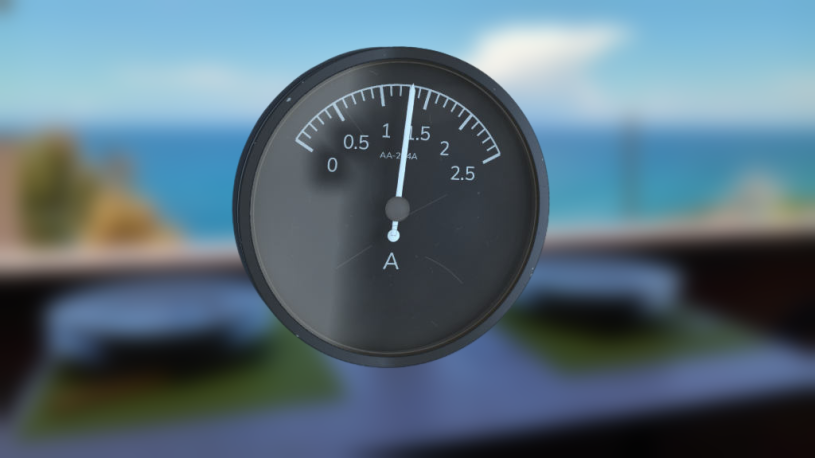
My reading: {"value": 1.3, "unit": "A"}
